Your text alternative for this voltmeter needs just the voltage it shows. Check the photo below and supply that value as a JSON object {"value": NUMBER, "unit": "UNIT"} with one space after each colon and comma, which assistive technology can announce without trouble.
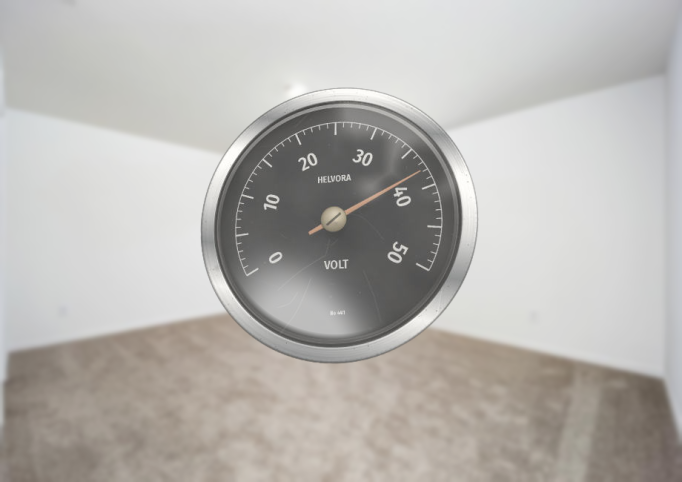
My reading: {"value": 38, "unit": "V"}
